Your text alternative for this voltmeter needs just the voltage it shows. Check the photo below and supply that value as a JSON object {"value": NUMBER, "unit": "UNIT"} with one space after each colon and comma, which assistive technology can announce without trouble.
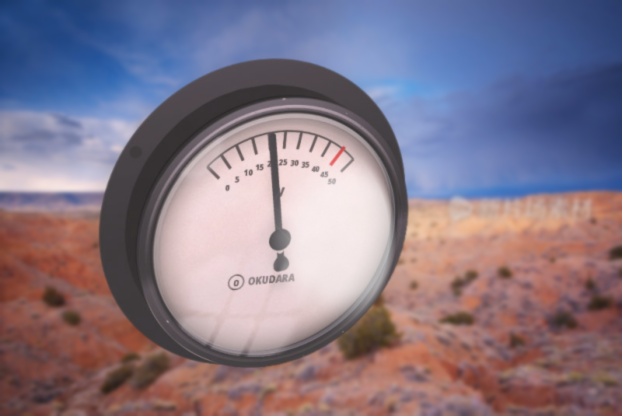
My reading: {"value": 20, "unit": "V"}
